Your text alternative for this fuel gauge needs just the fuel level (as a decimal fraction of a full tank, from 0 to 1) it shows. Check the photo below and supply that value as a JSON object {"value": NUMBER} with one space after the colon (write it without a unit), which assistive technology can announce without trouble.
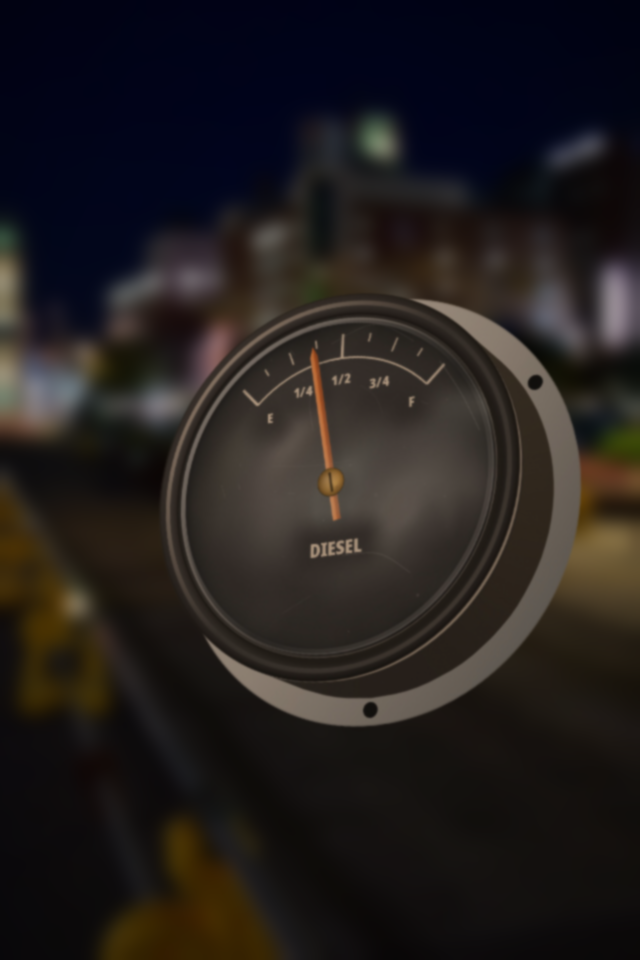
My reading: {"value": 0.375}
